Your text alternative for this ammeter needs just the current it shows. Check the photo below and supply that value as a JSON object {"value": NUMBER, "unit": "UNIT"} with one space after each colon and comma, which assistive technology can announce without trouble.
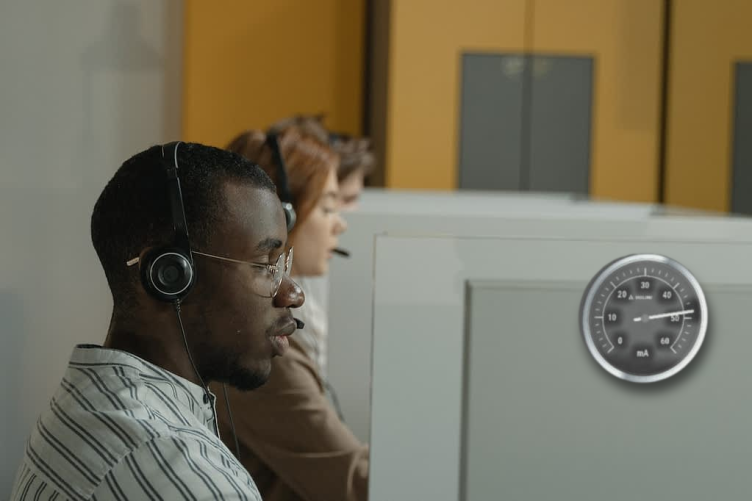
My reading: {"value": 48, "unit": "mA"}
